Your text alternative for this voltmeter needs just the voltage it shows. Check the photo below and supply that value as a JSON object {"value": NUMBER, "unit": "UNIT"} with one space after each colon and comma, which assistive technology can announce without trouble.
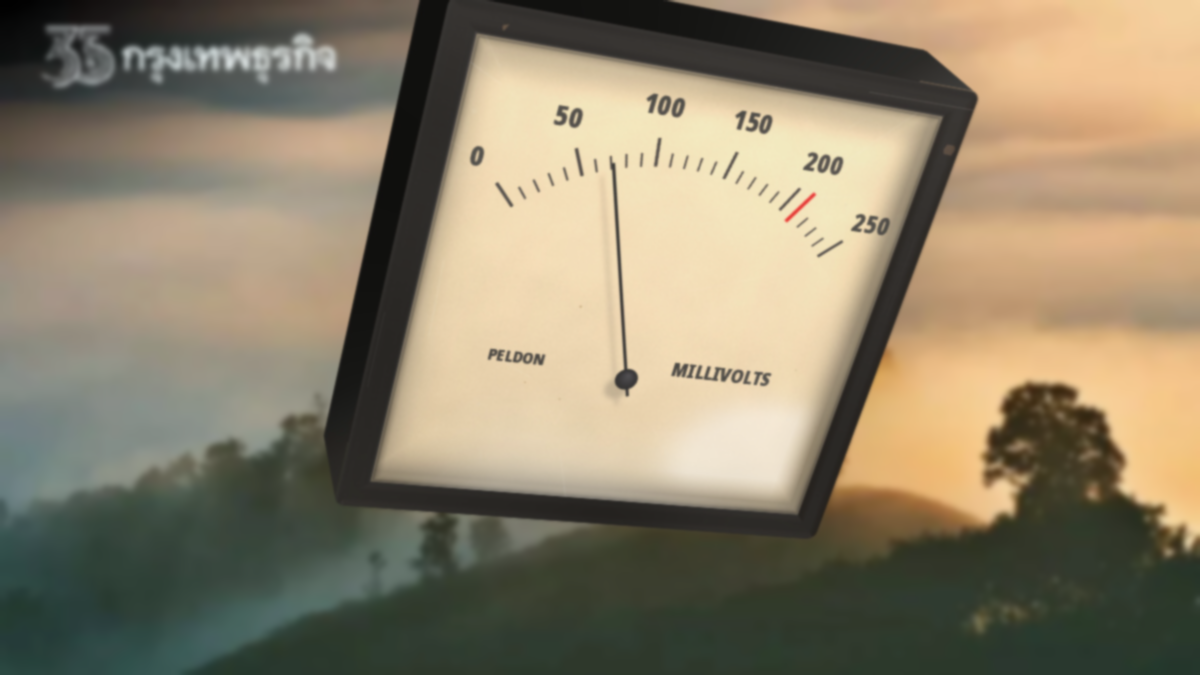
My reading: {"value": 70, "unit": "mV"}
